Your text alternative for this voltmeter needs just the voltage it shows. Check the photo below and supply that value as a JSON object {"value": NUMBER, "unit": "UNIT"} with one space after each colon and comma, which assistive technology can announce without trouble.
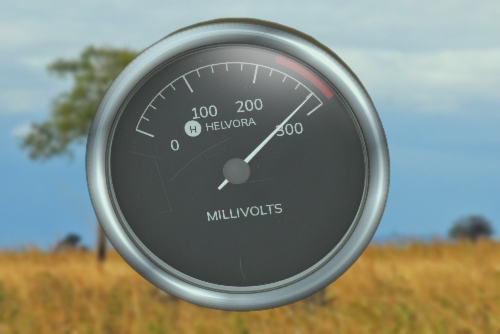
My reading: {"value": 280, "unit": "mV"}
